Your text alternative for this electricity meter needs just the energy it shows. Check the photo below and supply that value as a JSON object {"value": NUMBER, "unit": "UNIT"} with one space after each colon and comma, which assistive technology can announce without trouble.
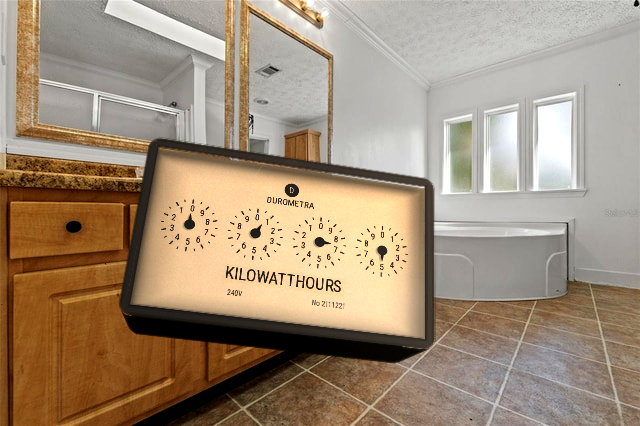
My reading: {"value": 75, "unit": "kWh"}
